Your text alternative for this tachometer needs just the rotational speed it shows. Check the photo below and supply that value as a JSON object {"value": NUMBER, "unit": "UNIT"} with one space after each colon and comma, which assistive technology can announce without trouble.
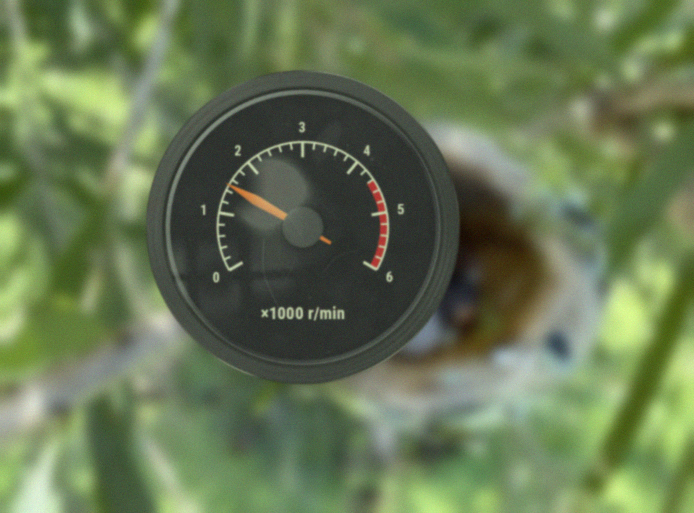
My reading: {"value": 1500, "unit": "rpm"}
